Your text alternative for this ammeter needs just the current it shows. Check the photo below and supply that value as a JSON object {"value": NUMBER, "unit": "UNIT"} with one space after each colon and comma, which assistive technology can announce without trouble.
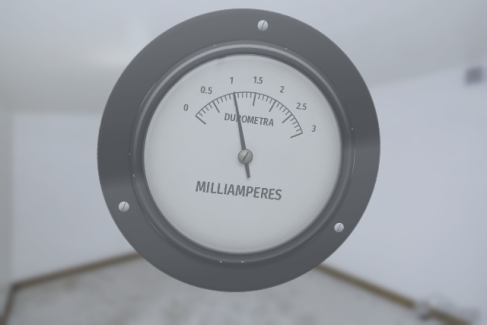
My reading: {"value": 1, "unit": "mA"}
